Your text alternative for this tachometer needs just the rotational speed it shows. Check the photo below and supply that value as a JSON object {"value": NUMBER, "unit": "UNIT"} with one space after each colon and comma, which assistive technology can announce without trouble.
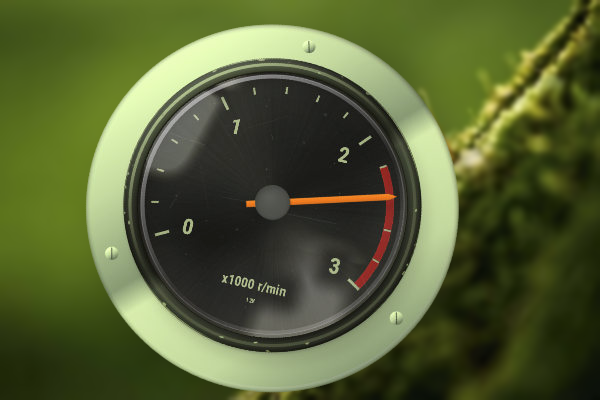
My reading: {"value": 2400, "unit": "rpm"}
